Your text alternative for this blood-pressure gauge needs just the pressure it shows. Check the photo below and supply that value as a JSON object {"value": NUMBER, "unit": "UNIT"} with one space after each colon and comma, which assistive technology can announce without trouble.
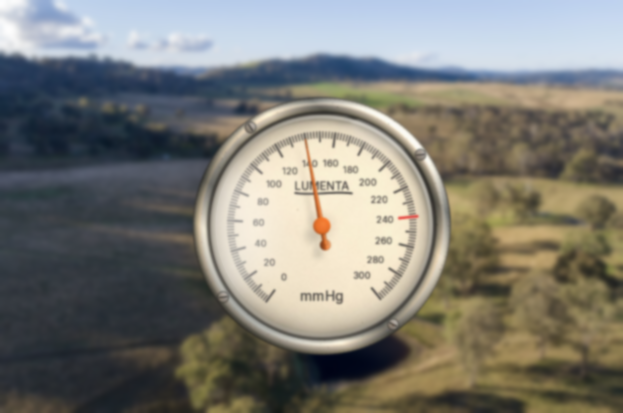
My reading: {"value": 140, "unit": "mmHg"}
